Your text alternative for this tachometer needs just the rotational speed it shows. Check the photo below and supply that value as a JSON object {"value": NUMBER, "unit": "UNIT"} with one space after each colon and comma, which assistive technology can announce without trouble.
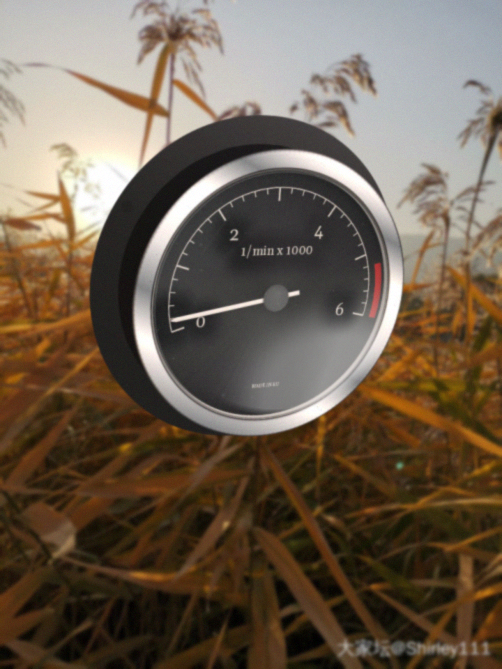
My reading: {"value": 200, "unit": "rpm"}
